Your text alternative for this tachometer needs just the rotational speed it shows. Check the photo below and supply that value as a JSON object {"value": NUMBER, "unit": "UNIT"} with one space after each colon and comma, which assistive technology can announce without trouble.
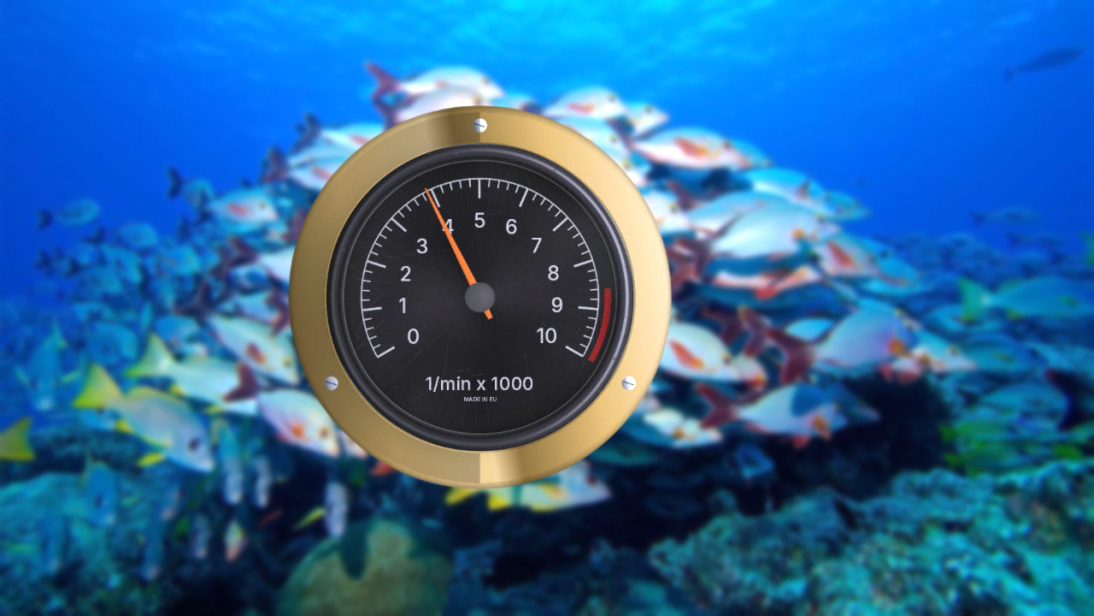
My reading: {"value": 3900, "unit": "rpm"}
